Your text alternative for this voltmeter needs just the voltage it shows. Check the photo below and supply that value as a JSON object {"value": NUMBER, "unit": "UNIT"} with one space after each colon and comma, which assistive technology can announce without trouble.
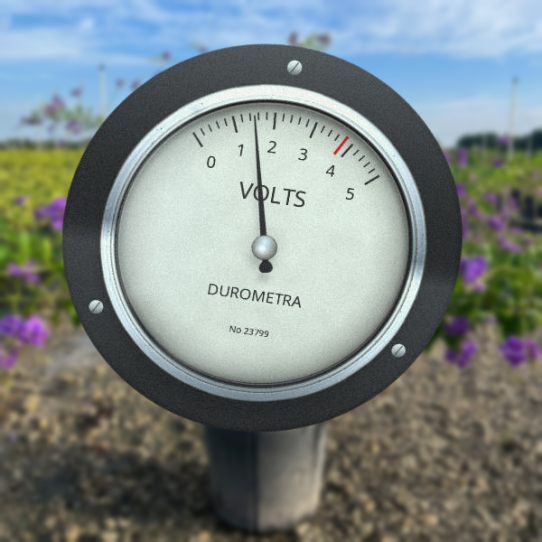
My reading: {"value": 1.5, "unit": "V"}
